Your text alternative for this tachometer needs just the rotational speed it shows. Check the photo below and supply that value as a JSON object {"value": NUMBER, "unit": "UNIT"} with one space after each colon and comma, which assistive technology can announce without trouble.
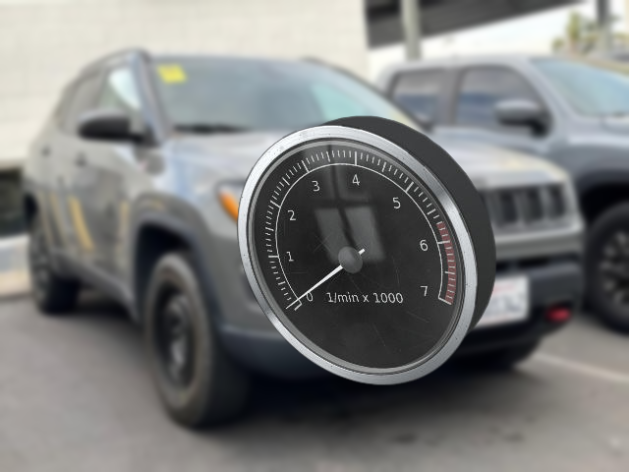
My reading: {"value": 100, "unit": "rpm"}
